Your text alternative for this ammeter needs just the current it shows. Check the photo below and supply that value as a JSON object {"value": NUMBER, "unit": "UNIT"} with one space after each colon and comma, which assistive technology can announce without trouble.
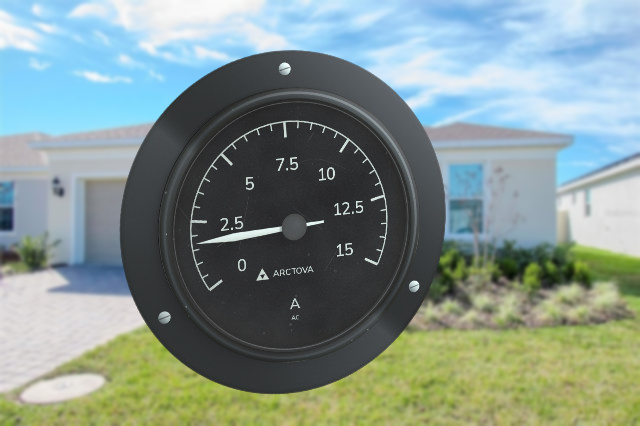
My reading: {"value": 1.75, "unit": "A"}
